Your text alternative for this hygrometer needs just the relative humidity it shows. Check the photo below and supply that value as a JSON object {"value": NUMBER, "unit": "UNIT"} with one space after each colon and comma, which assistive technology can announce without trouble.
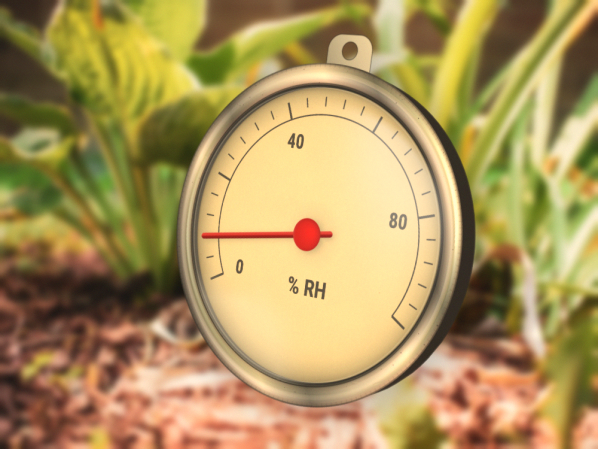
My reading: {"value": 8, "unit": "%"}
